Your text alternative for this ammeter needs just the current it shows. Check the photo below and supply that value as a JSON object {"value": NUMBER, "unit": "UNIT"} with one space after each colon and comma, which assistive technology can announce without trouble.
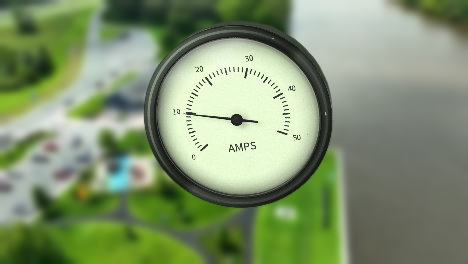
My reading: {"value": 10, "unit": "A"}
